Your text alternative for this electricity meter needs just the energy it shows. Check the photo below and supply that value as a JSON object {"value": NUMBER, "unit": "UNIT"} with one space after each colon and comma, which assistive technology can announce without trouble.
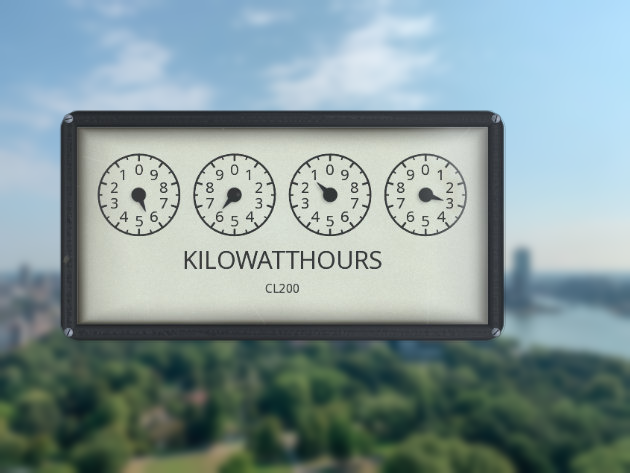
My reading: {"value": 5613, "unit": "kWh"}
